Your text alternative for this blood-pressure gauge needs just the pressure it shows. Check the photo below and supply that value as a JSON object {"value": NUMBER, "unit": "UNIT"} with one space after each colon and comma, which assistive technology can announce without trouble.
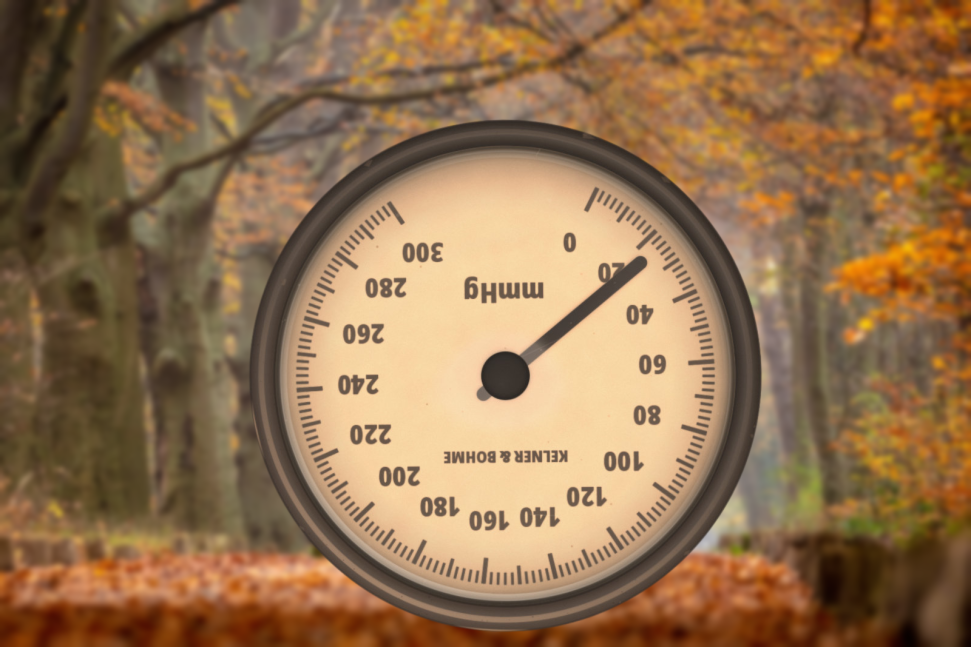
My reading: {"value": 24, "unit": "mmHg"}
